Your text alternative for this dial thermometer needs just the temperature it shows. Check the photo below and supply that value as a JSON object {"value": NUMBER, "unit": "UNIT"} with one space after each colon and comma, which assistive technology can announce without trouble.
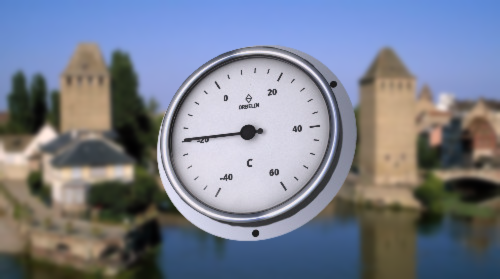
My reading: {"value": -20, "unit": "°C"}
